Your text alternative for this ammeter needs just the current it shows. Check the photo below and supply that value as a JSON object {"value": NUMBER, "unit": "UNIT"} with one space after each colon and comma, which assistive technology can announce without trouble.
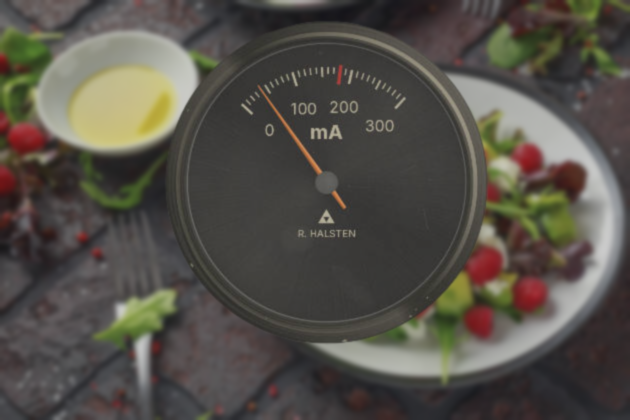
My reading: {"value": 40, "unit": "mA"}
